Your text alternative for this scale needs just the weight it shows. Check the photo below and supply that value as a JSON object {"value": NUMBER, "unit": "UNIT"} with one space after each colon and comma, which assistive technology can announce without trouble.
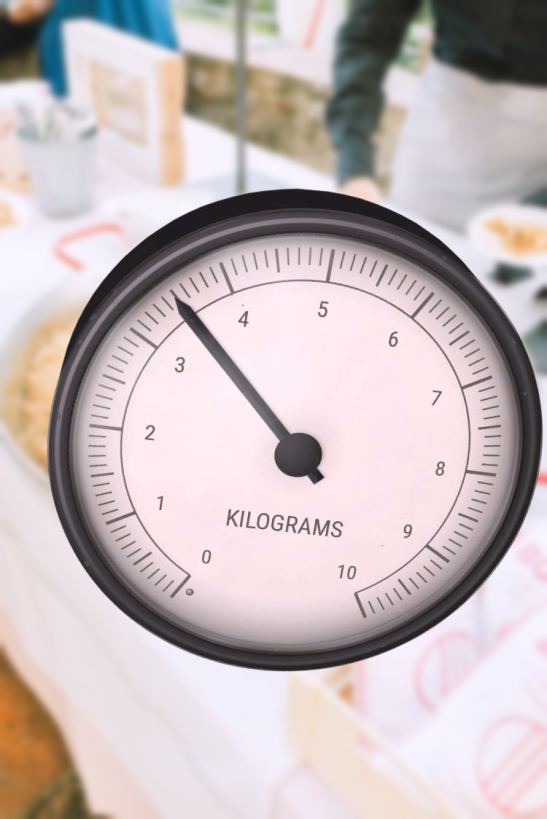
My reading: {"value": 3.5, "unit": "kg"}
